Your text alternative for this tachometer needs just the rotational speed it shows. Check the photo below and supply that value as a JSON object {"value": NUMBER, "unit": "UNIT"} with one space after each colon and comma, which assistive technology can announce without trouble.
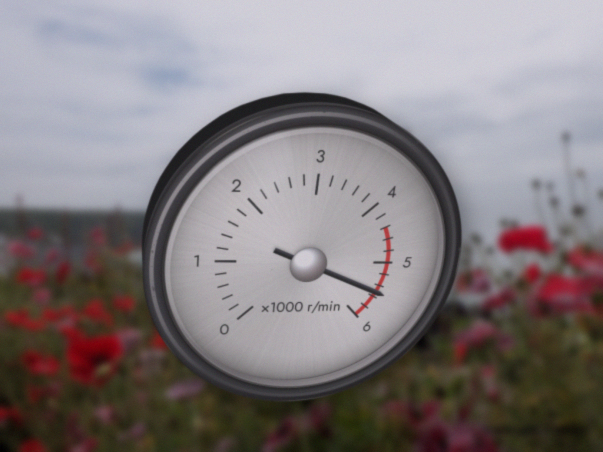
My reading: {"value": 5500, "unit": "rpm"}
